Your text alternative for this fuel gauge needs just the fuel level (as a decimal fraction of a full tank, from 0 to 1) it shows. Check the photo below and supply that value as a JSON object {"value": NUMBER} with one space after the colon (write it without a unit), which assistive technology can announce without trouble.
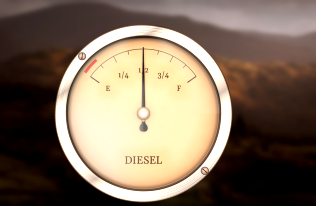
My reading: {"value": 0.5}
